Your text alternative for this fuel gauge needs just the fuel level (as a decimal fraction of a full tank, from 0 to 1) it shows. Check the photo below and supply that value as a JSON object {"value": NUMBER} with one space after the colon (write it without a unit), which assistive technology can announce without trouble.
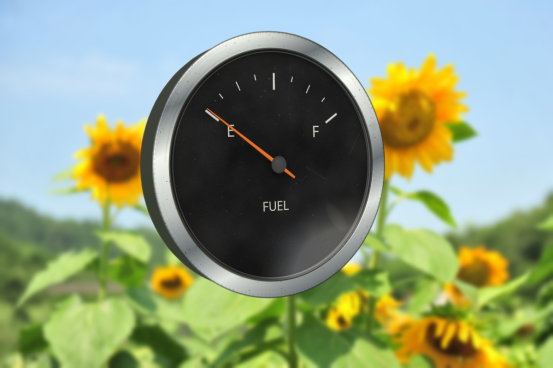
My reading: {"value": 0}
